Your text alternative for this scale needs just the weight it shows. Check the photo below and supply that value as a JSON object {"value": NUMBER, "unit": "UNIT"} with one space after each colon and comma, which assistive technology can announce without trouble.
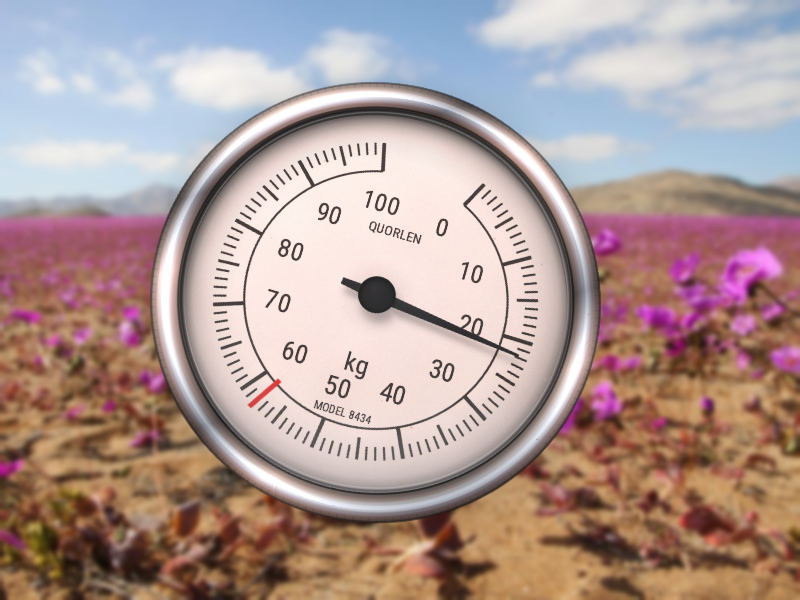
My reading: {"value": 22, "unit": "kg"}
